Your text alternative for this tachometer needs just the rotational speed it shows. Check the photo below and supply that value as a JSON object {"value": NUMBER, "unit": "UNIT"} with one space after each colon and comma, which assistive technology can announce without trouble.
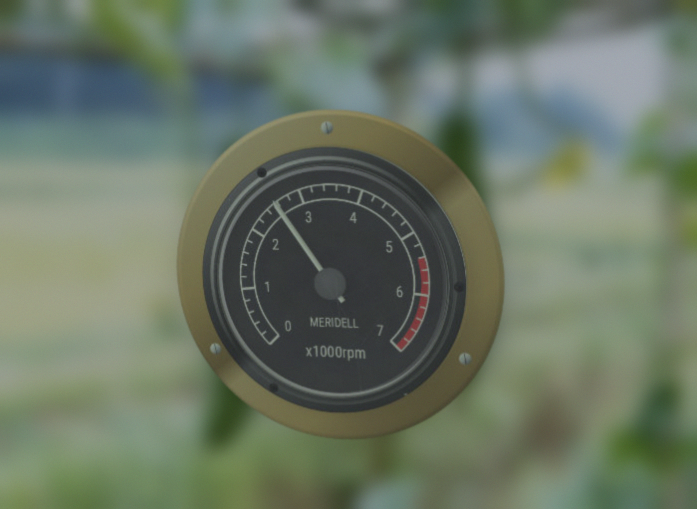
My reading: {"value": 2600, "unit": "rpm"}
